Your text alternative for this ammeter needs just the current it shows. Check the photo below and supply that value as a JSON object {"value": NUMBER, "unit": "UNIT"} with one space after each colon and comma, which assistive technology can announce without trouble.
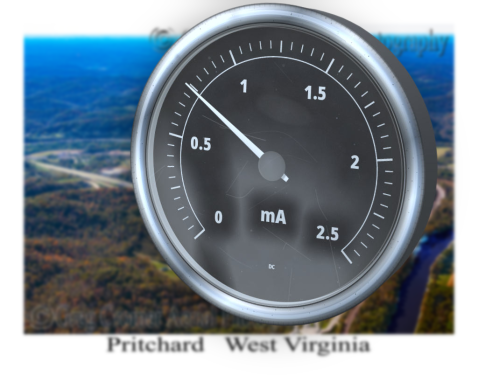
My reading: {"value": 0.75, "unit": "mA"}
